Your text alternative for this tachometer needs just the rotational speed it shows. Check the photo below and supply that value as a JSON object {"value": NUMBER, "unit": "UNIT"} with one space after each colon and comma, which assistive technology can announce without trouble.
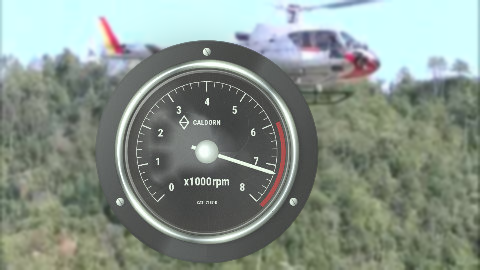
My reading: {"value": 7200, "unit": "rpm"}
